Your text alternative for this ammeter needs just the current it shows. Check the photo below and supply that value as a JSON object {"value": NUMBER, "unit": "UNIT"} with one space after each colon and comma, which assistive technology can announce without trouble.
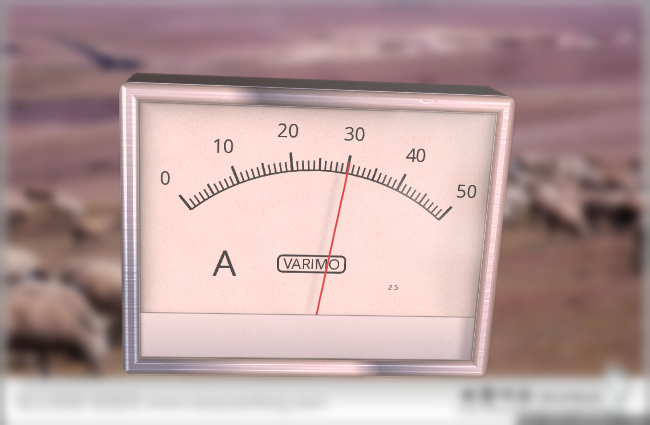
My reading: {"value": 30, "unit": "A"}
